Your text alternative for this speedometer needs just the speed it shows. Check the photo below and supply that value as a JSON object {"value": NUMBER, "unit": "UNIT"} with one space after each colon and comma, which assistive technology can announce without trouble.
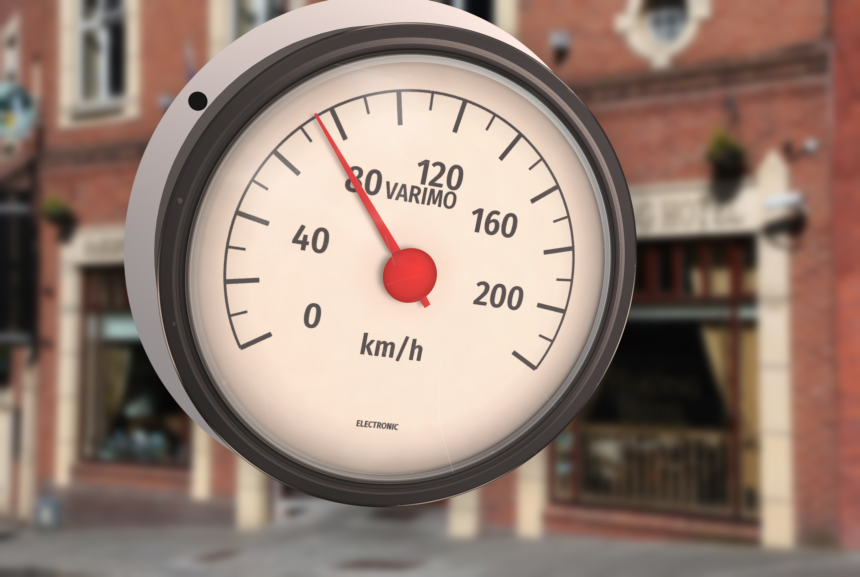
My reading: {"value": 75, "unit": "km/h"}
